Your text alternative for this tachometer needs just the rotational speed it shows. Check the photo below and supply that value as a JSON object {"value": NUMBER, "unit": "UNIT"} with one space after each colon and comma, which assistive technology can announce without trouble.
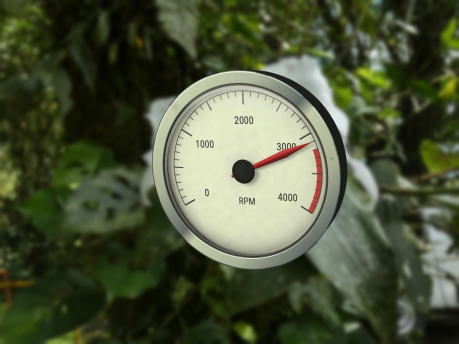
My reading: {"value": 3100, "unit": "rpm"}
